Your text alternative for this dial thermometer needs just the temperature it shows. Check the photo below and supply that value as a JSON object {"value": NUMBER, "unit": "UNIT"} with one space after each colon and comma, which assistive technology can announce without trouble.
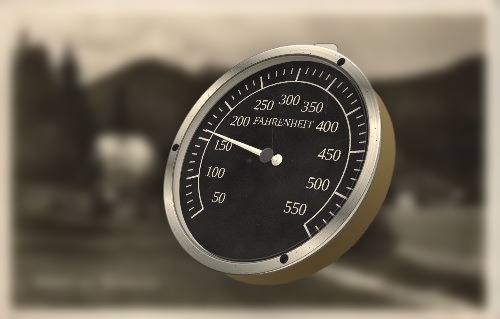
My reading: {"value": 160, "unit": "°F"}
